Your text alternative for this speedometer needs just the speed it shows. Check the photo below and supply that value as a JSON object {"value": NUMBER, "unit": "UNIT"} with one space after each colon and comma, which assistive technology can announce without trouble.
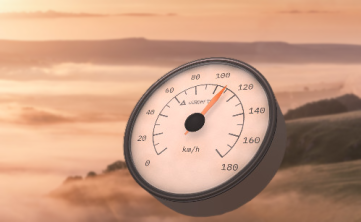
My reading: {"value": 110, "unit": "km/h"}
